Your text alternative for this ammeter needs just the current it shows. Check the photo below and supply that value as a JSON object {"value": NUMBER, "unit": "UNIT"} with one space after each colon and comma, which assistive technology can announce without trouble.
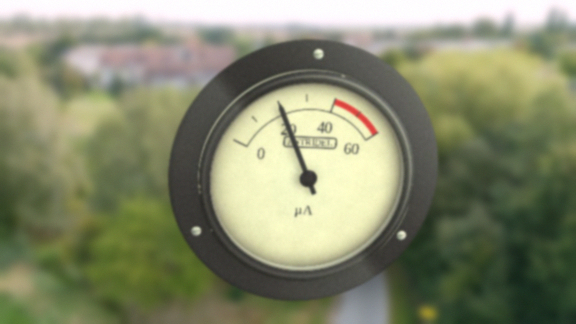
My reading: {"value": 20, "unit": "µA"}
